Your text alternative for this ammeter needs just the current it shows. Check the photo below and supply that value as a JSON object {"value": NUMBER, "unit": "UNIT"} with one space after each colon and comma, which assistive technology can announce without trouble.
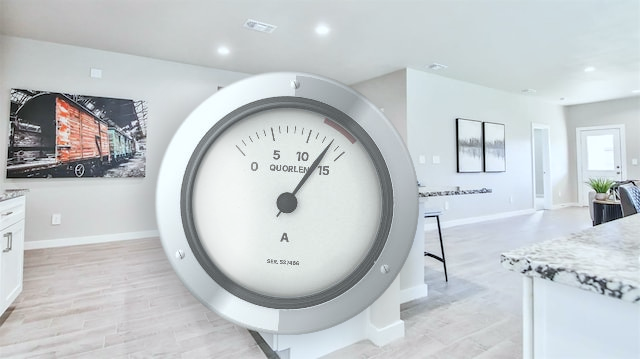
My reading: {"value": 13, "unit": "A"}
